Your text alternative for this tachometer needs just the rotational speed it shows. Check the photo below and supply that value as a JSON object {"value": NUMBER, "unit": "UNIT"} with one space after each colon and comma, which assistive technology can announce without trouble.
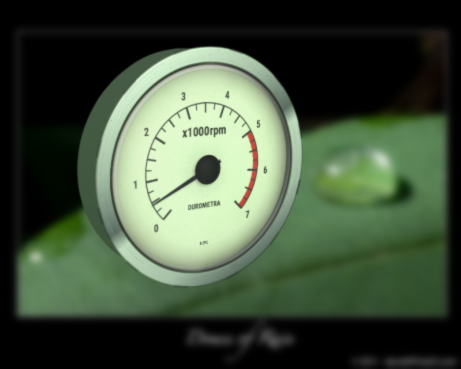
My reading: {"value": 500, "unit": "rpm"}
